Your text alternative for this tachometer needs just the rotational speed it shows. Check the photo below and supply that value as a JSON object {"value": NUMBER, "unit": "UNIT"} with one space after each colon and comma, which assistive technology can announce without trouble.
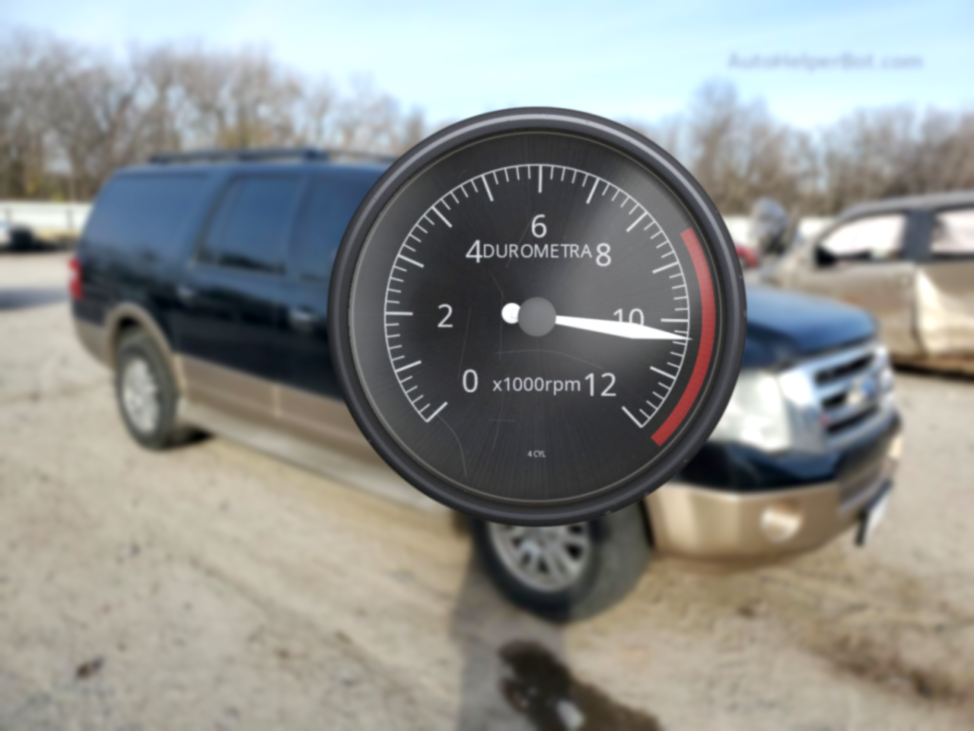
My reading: {"value": 10300, "unit": "rpm"}
